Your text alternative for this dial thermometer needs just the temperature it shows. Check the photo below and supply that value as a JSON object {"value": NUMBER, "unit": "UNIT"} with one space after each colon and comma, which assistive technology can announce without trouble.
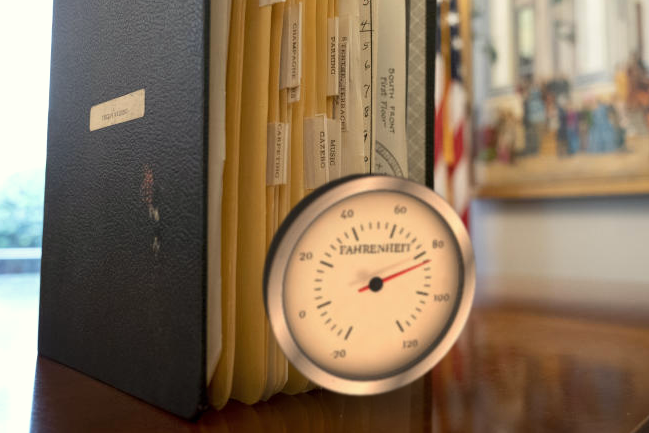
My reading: {"value": 84, "unit": "°F"}
